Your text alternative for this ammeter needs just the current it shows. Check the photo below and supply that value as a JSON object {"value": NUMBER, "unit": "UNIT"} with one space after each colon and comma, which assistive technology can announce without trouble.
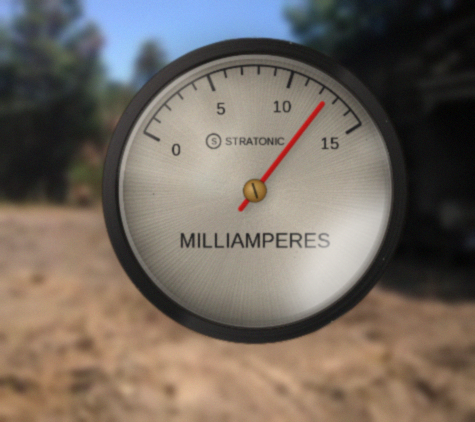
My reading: {"value": 12.5, "unit": "mA"}
